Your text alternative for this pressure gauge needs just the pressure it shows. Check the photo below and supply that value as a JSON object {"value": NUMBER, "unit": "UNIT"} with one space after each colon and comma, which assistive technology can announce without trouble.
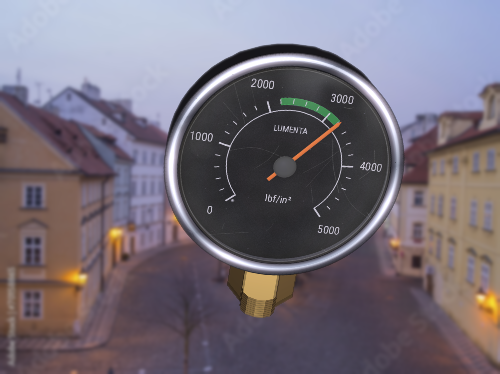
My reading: {"value": 3200, "unit": "psi"}
